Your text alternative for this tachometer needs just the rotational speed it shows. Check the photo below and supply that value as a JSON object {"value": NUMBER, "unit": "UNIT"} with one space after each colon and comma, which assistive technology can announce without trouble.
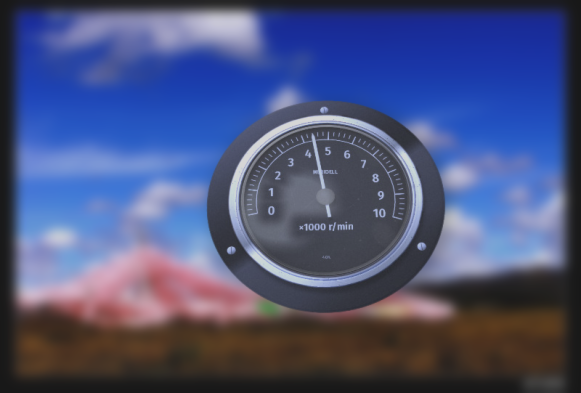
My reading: {"value": 4400, "unit": "rpm"}
